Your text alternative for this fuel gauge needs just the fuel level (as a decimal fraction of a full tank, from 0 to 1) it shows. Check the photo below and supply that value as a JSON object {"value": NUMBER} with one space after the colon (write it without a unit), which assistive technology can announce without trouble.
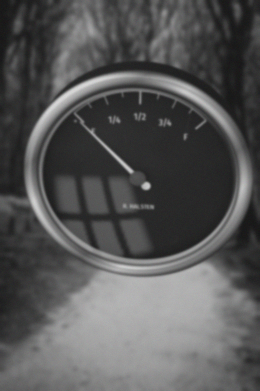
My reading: {"value": 0}
